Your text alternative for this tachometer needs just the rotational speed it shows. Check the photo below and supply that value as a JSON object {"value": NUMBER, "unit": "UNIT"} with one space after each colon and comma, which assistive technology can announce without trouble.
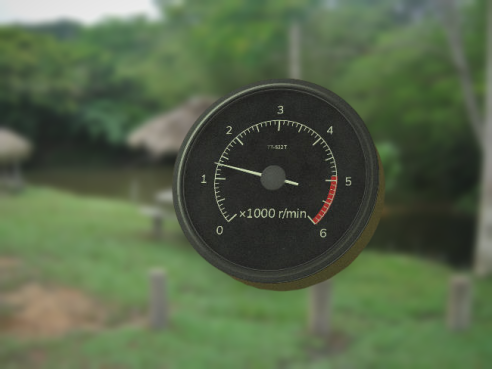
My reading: {"value": 1300, "unit": "rpm"}
